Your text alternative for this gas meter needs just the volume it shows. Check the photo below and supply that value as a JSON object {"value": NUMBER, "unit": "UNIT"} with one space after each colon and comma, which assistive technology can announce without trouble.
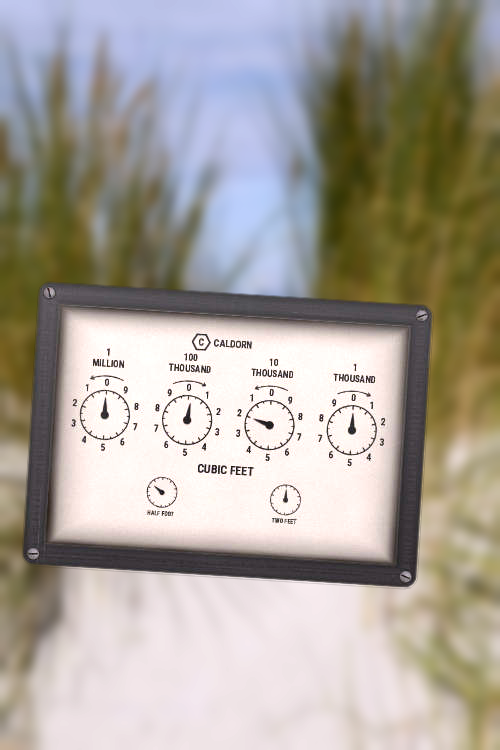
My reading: {"value": 2000, "unit": "ft³"}
